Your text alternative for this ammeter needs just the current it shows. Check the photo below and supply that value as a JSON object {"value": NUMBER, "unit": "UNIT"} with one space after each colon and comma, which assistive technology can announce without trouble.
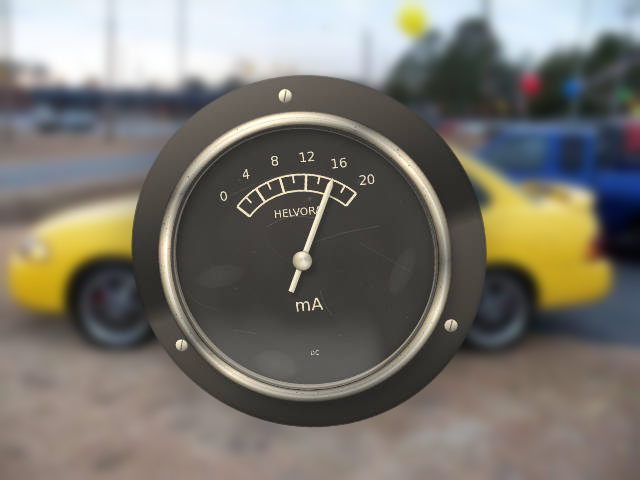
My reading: {"value": 16, "unit": "mA"}
